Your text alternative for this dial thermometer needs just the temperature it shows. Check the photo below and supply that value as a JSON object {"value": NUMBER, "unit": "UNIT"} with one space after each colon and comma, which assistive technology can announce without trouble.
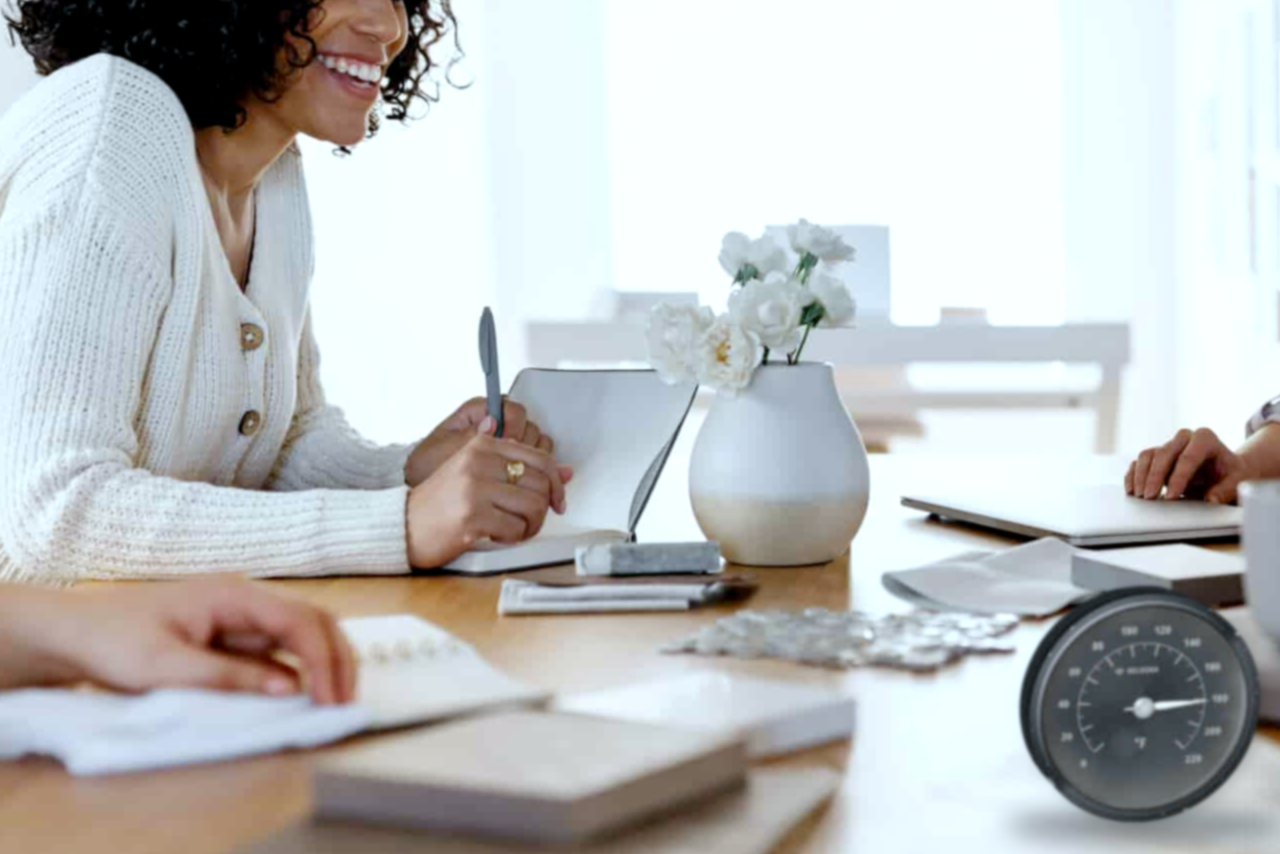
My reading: {"value": 180, "unit": "°F"}
